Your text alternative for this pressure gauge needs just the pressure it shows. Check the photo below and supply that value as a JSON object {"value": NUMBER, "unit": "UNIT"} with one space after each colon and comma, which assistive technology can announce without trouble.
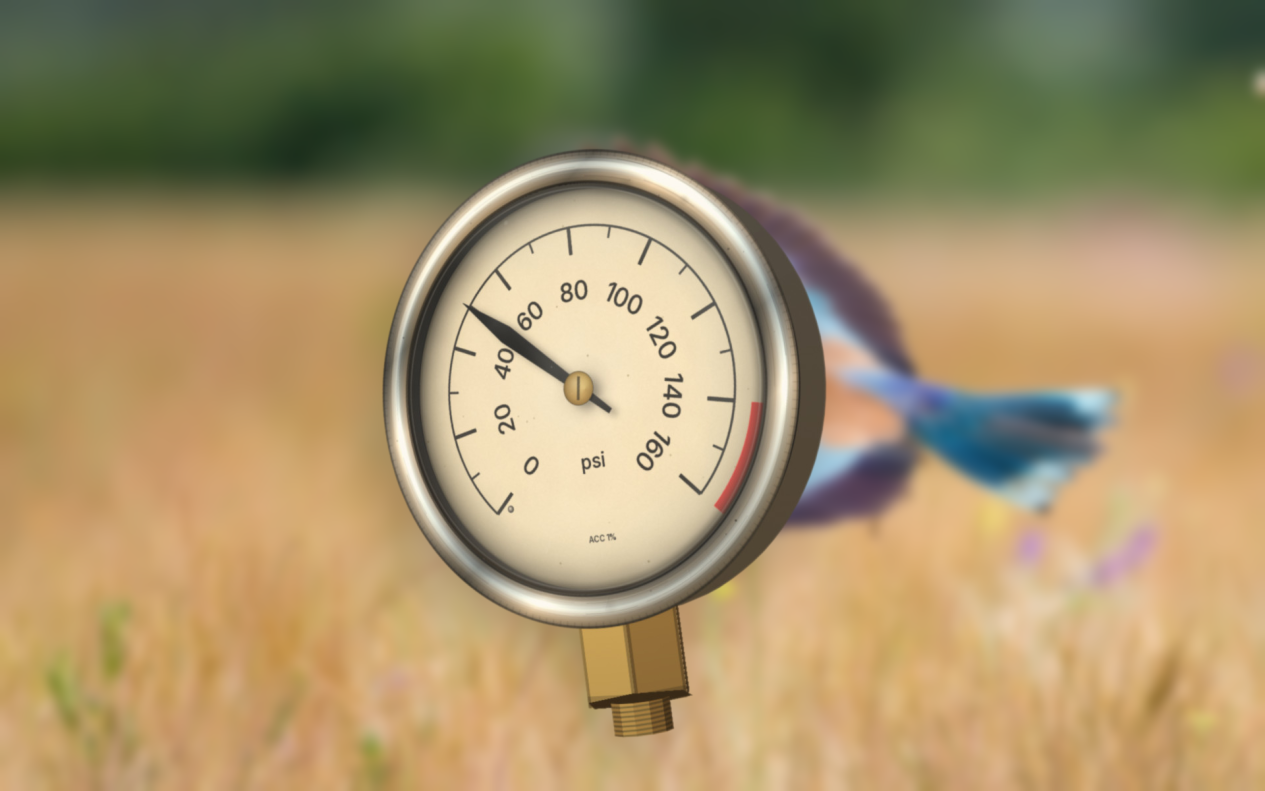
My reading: {"value": 50, "unit": "psi"}
